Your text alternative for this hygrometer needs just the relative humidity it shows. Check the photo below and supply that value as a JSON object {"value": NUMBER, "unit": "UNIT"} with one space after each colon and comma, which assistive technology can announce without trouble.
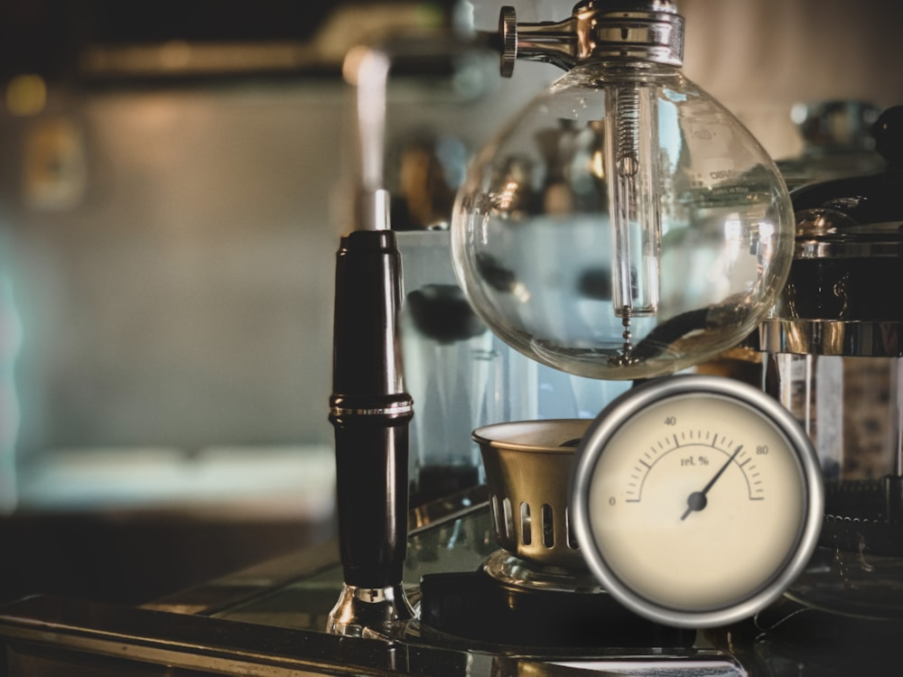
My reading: {"value": 72, "unit": "%"}
